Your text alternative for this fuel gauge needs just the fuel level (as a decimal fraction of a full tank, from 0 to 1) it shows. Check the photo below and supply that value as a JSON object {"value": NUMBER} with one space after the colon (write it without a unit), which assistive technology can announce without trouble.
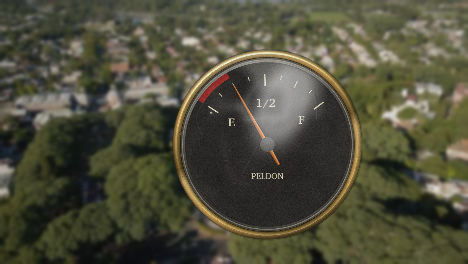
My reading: {"value": 0.25}
